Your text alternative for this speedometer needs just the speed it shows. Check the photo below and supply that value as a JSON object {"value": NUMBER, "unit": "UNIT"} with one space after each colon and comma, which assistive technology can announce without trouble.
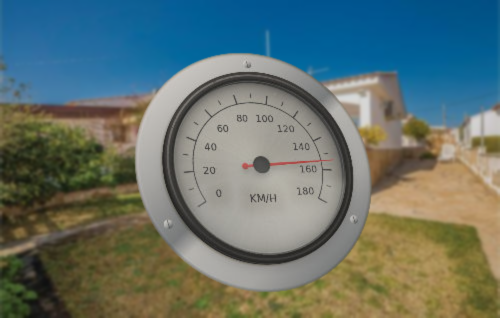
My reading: {"value": 155, "unit": "km/h"}
